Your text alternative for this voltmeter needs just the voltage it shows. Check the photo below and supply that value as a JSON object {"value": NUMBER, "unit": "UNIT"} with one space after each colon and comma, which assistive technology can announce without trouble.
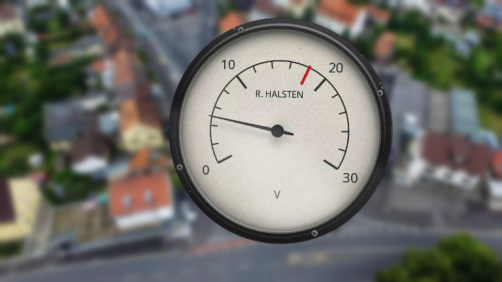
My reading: {"value": 5, "unit": "V"}
